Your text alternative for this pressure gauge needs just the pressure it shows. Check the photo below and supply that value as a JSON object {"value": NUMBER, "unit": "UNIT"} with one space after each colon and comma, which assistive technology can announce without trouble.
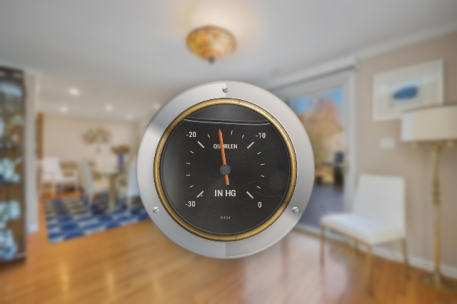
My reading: {"value": -16, "unit": "inHg"}
